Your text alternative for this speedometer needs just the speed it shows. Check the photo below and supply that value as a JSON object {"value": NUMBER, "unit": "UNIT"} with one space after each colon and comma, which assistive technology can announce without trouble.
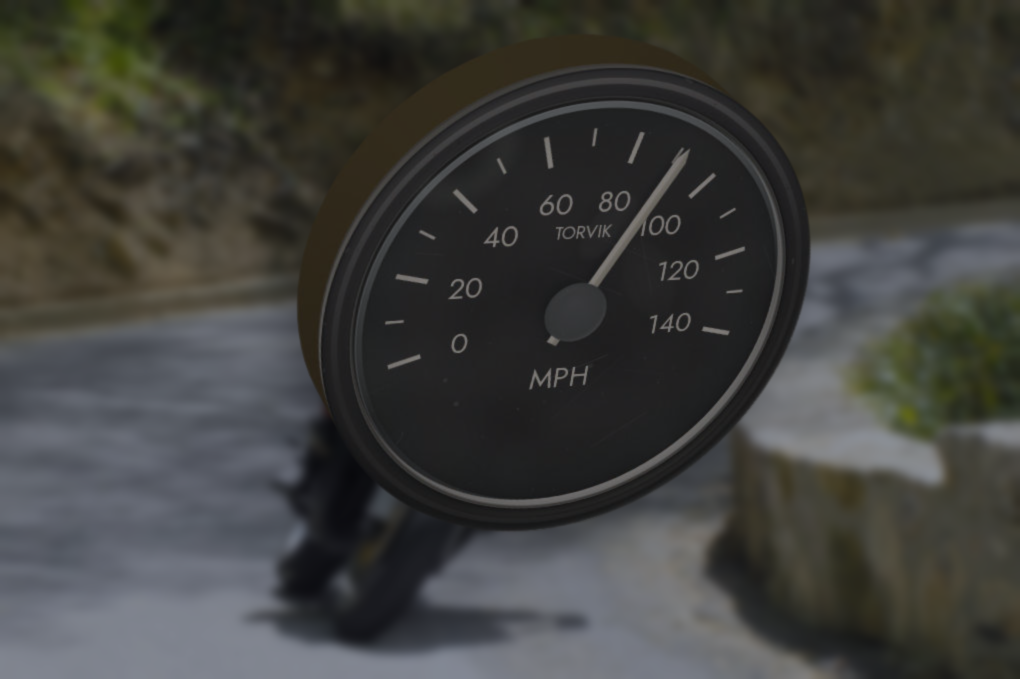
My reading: {"value": 90, "unit": "mph"}
